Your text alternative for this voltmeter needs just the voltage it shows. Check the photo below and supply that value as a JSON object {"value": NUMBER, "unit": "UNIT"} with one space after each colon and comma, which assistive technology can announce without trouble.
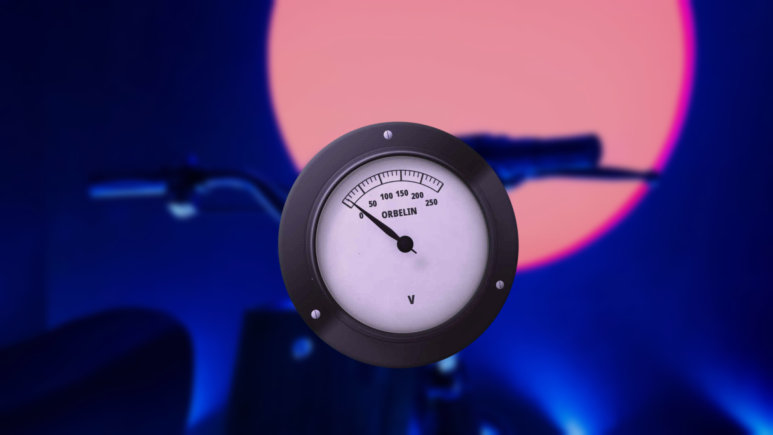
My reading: {"value": 10, "unit": "V"}
